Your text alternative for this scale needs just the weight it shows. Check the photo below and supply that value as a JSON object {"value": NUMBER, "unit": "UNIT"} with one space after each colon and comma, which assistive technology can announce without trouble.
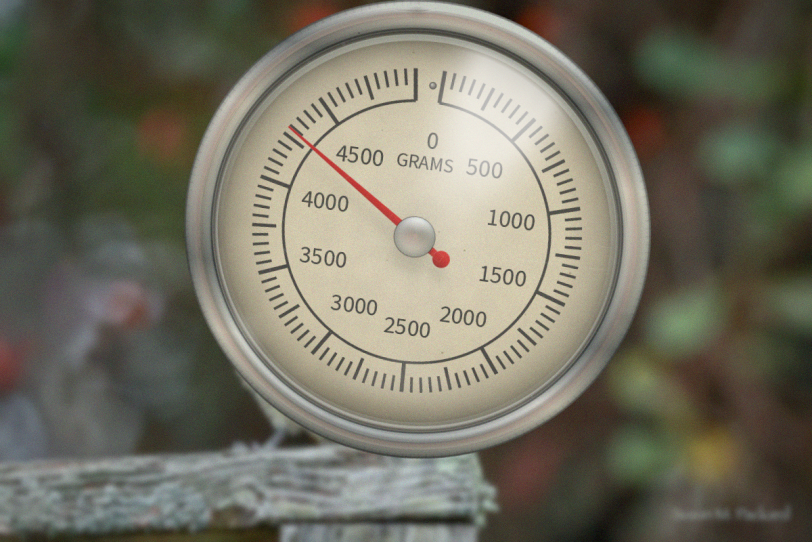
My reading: {"value": 4300, "unit": "g"}
